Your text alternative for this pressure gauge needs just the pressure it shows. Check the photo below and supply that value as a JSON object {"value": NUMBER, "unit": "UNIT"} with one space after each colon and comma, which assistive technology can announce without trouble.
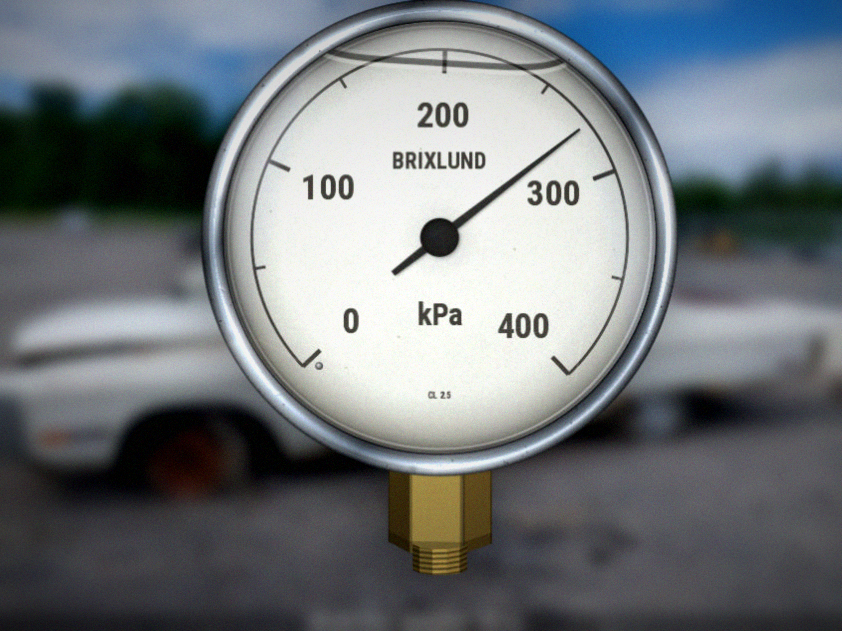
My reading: {"value": 275, "unit": "kPa"}
